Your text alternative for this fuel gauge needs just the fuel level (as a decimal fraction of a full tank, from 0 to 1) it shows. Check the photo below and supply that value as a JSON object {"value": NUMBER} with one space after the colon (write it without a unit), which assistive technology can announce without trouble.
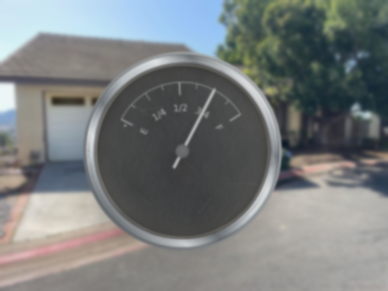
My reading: {"value": 0.75}
